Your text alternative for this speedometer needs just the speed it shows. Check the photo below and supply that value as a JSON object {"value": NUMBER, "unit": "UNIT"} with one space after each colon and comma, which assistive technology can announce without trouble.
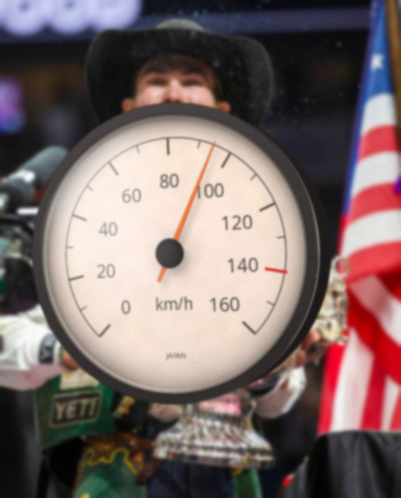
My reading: {"value": 95, "unit": "km/h"}
